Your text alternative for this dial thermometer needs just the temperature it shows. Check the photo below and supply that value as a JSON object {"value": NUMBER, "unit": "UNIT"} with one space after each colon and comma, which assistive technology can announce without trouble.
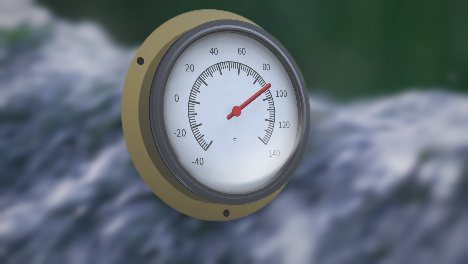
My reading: {"value": 90, "unit": "°F"}
